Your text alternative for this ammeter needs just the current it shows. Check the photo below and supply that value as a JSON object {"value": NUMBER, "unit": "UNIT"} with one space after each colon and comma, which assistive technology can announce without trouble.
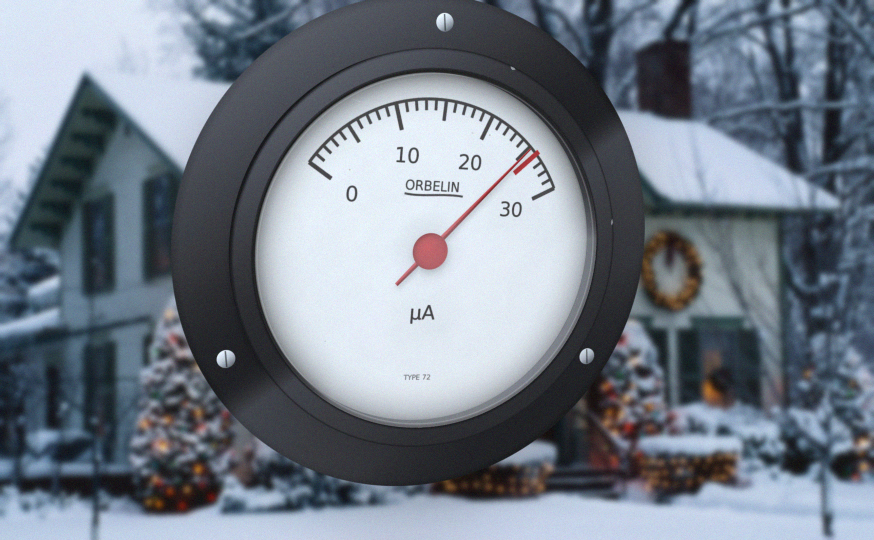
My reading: {"value": 25, "unit": "µA"}
